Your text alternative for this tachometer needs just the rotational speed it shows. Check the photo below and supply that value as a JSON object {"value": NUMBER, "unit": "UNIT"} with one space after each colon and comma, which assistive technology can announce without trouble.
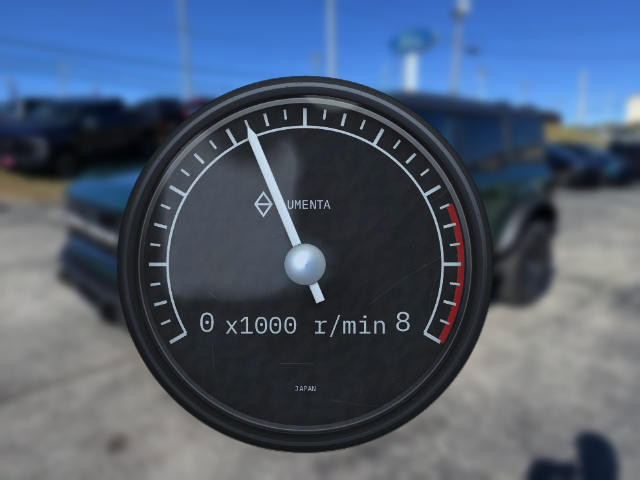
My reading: {"value": 3250, "unit": "rpm"}
